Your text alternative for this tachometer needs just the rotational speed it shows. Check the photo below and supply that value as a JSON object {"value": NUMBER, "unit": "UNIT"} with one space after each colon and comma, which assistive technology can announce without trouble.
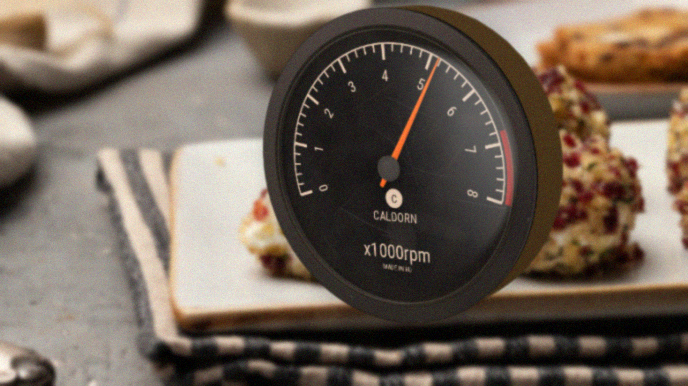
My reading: {"value": 5200, "unit": "rpm"}
